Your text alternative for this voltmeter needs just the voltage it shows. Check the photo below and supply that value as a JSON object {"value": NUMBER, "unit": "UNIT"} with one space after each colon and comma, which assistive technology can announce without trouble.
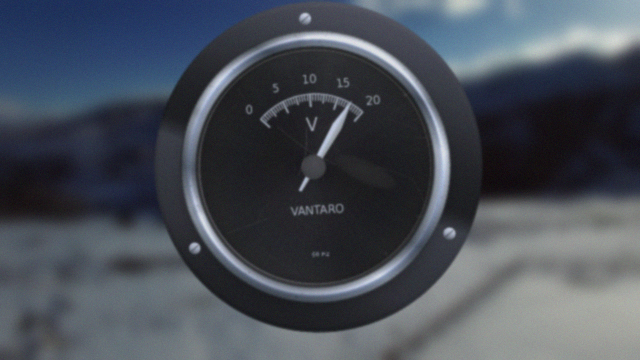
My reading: {"value": 17.5, "unit": "V"}
